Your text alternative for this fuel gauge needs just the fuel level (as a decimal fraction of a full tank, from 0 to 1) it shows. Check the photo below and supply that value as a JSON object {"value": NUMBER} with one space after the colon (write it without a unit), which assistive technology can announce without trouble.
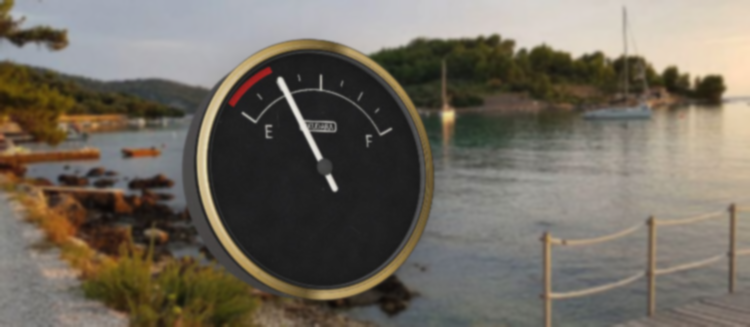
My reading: {"value": 0.25}
